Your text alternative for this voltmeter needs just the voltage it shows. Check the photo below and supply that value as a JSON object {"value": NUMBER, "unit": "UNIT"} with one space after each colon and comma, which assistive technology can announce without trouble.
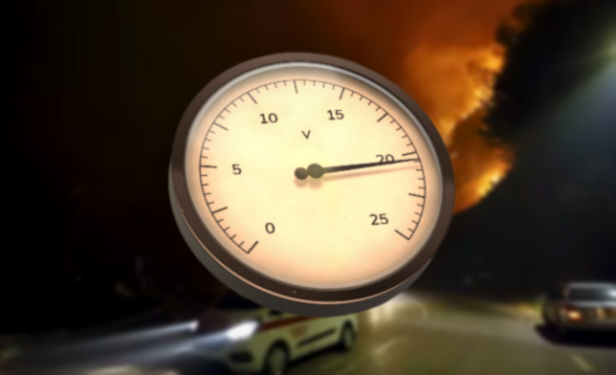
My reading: {"value": 20.5, "unit": "V"}
